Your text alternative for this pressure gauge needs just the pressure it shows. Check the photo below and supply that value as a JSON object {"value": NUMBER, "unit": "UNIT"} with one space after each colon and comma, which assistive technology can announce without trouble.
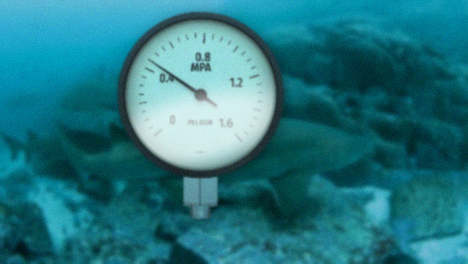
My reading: {"value": 0.45, "unit": "MPa"}
